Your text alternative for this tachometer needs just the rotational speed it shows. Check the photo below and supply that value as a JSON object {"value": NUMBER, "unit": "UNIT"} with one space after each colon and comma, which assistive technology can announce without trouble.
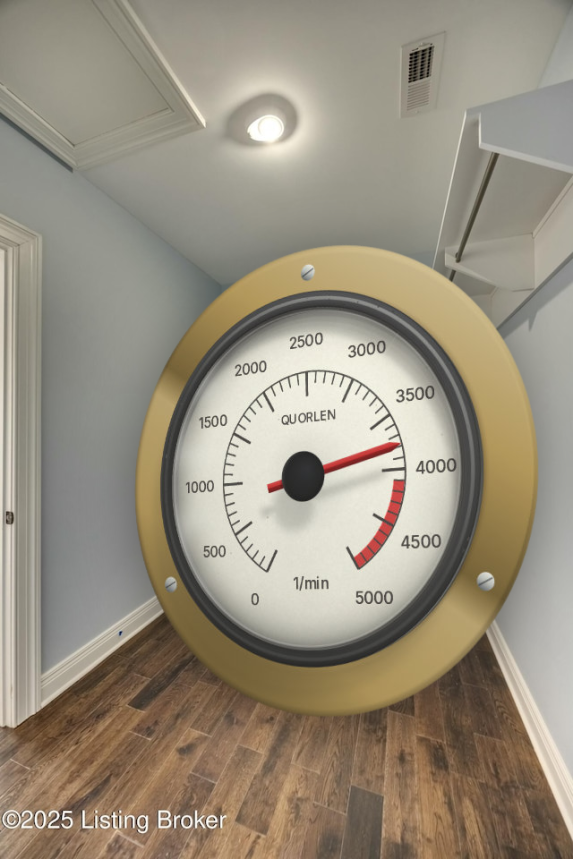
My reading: {"value": 3800, "unit": "rpm"}
